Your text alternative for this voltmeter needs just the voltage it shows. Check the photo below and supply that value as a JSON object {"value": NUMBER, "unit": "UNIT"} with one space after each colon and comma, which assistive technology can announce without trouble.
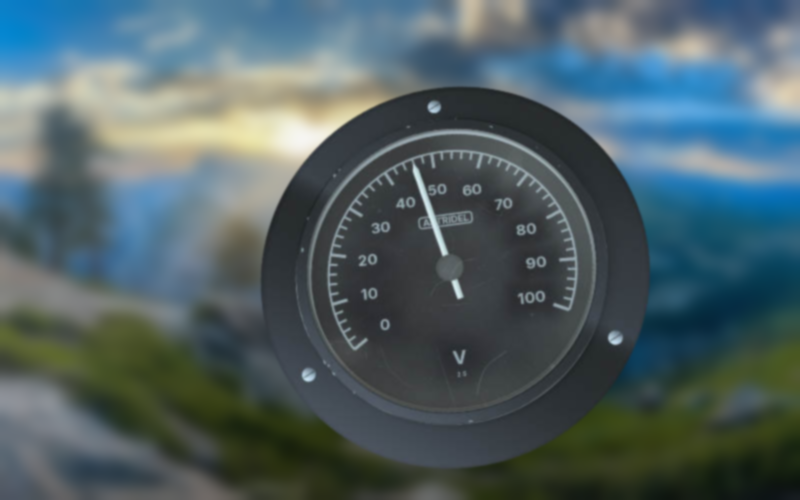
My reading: {"value": 46, "unit": "V"}
